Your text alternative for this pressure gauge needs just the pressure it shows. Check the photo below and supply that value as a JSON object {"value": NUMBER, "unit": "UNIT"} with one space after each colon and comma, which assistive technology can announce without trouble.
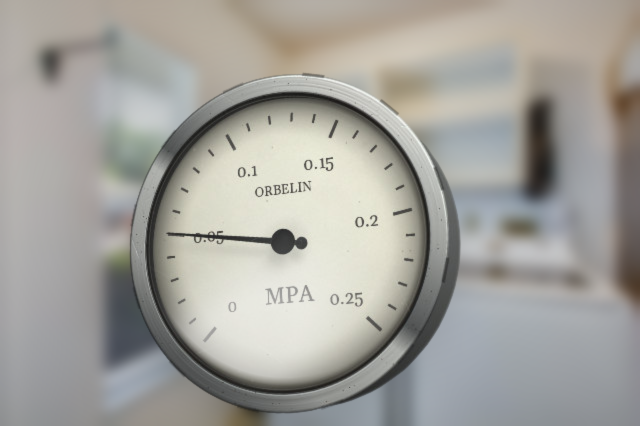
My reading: {"value": 0.05, "unit": "MPa"}
